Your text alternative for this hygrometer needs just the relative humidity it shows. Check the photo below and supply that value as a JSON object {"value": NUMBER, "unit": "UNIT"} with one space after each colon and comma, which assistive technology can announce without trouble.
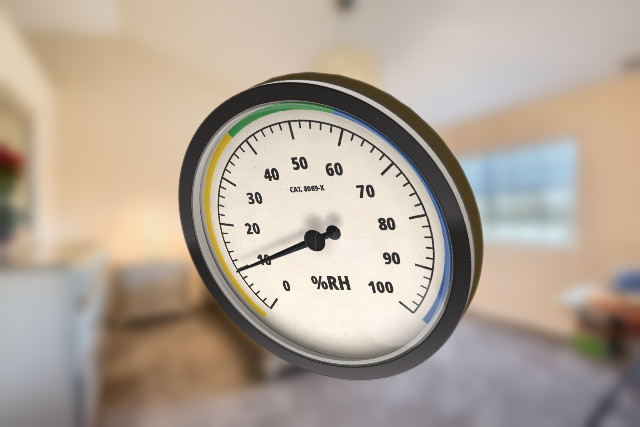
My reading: {"value": 10, "unit": "%"}
